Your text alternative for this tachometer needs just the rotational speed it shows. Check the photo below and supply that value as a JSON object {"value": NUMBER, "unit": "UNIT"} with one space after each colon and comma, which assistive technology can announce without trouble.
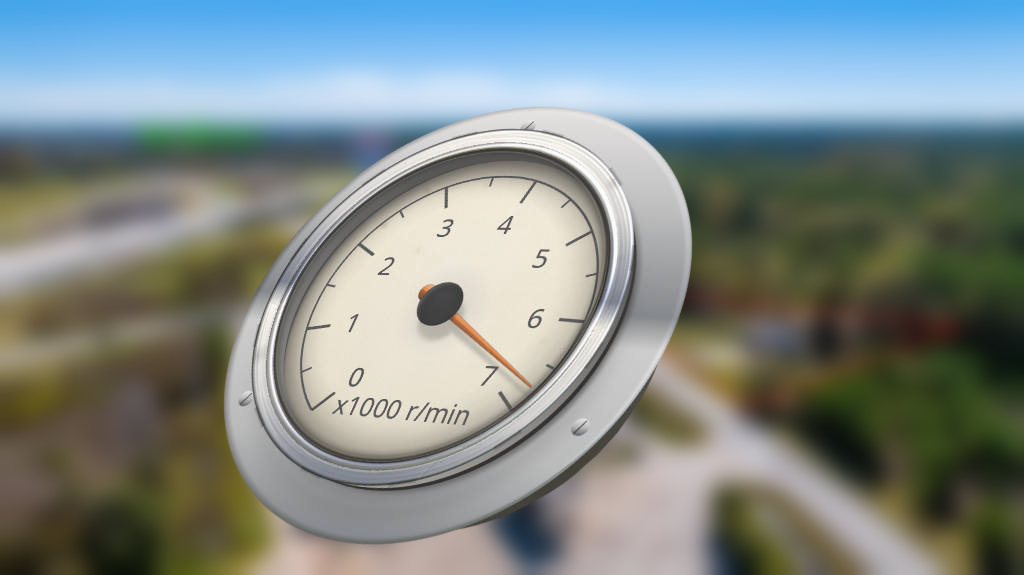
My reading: {"value": 6750, "unit": "rpm"}
